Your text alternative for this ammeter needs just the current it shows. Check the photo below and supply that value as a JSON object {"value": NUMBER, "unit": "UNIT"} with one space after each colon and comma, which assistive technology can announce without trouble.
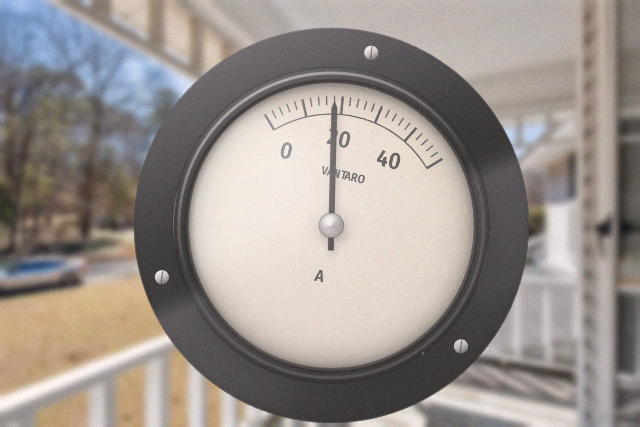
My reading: {"value": 18, "unit": "A"}
